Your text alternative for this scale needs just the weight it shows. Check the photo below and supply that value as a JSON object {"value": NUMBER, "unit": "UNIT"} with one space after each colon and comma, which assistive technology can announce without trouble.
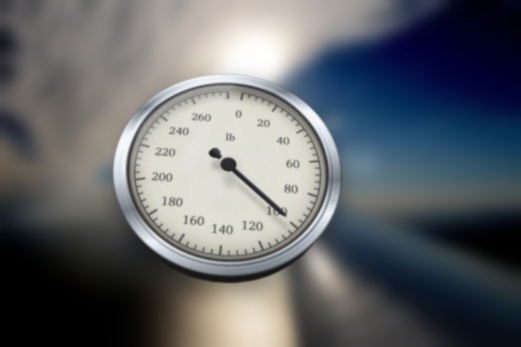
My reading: {"value": 100, "unit": "lb"}
